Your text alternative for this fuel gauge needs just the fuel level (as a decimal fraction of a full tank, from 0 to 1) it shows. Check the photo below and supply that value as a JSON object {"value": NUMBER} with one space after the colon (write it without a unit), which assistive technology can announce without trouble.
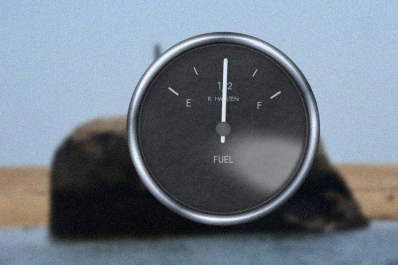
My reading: {"value": 0.5}
